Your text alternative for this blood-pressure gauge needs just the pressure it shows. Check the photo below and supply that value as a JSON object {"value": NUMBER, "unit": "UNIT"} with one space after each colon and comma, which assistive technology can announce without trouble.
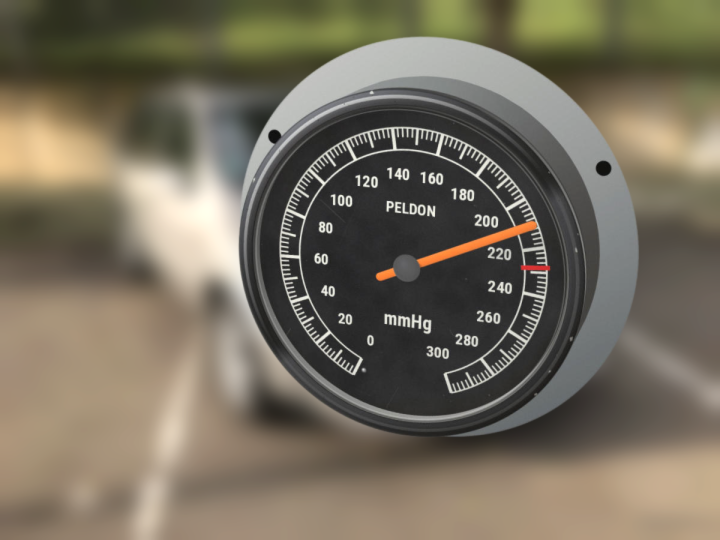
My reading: {"value": 210, "unit": "mmHg"}
